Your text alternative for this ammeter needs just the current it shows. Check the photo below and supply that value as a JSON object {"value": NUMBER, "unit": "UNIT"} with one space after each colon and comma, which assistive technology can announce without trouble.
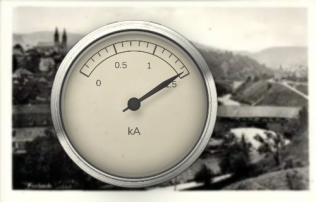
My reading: {"value": 1.45, "unit": "kA"}
